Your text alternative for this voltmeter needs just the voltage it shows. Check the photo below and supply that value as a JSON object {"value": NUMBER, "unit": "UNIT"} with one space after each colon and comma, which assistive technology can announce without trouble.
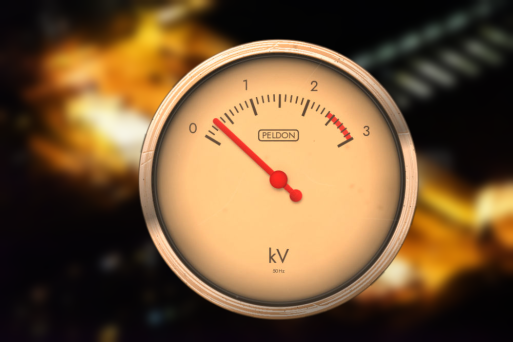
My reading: {"value": 0.3, "unit": "kV"}
